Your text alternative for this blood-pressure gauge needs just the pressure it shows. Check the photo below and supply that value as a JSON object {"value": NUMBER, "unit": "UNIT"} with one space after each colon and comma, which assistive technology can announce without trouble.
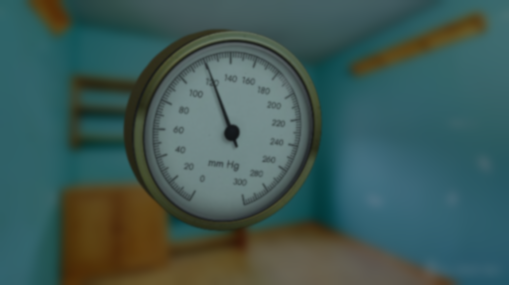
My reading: {"value": 120, "unit": "mmHg"}
